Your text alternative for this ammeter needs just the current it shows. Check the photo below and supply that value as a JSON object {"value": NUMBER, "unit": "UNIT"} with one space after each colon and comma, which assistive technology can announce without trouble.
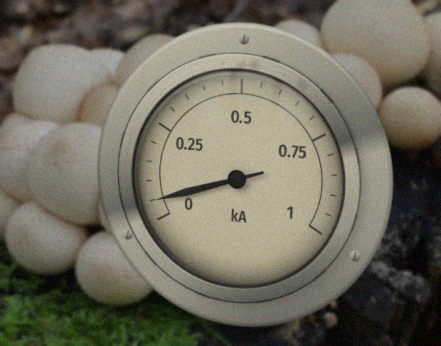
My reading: {"value": 0.05, "unit": "kA"}
